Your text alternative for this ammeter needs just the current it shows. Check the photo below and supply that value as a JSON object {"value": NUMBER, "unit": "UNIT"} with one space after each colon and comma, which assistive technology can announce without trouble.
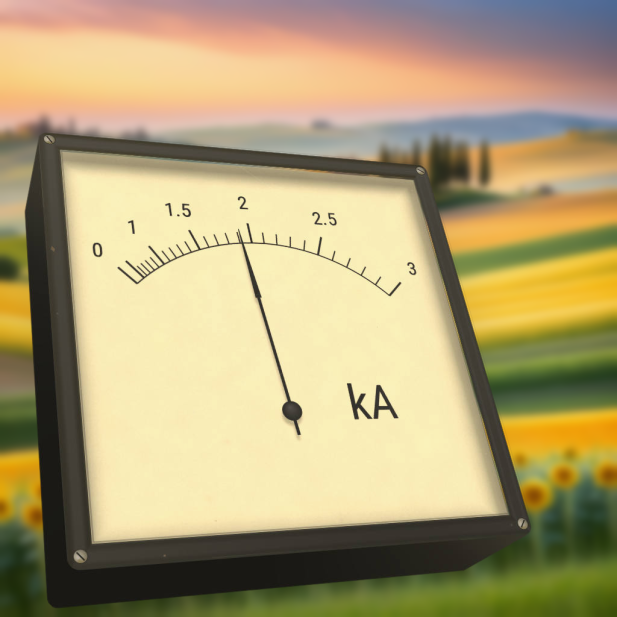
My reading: {"value": 1.9, "unit": "kA"}
